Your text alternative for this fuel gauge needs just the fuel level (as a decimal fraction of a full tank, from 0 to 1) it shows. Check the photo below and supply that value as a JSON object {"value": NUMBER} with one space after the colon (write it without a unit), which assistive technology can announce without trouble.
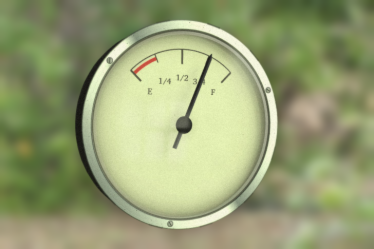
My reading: {"value": 0.75}
